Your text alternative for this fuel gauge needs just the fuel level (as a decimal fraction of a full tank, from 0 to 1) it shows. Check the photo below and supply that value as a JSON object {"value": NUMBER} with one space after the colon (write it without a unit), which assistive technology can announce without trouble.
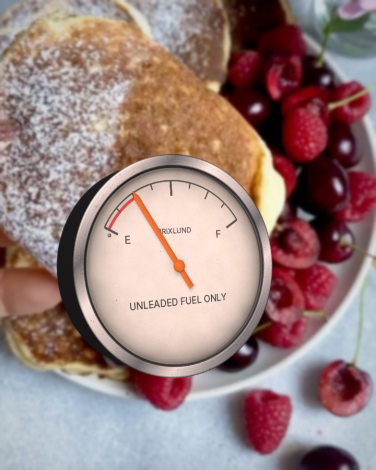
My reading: {"value": 0.25}
